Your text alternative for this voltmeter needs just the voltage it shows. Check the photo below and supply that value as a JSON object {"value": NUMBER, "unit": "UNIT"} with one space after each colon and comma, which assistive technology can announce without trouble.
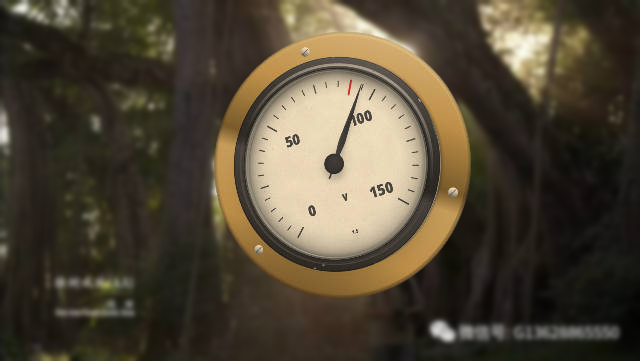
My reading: {"value": 95, "unit": "V"}
